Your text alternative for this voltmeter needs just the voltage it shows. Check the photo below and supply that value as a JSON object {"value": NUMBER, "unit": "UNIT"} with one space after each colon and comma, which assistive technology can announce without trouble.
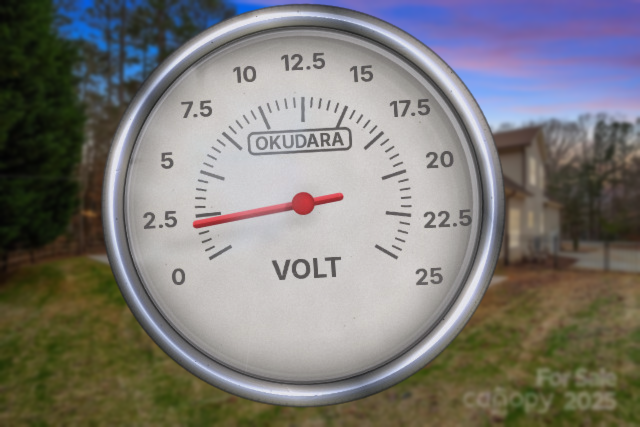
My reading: {"value": 2, "unit": "V"}
